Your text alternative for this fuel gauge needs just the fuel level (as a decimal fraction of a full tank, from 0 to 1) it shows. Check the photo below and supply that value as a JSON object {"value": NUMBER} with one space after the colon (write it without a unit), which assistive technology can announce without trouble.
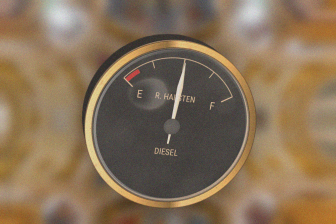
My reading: {"value": 0.5}
